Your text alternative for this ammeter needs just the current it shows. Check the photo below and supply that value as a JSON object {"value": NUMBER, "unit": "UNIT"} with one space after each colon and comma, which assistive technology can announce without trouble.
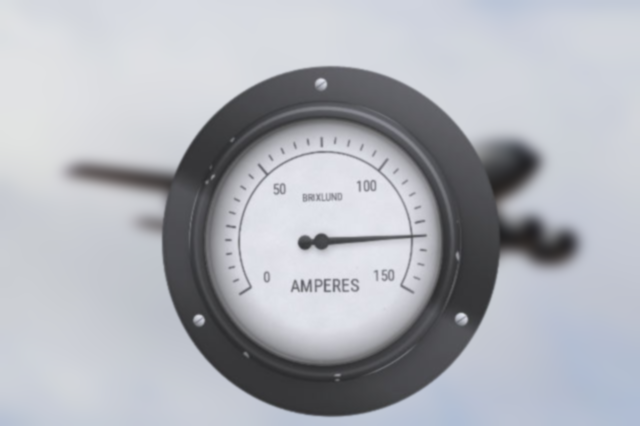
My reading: {"value": 130, "unit": "A"}
